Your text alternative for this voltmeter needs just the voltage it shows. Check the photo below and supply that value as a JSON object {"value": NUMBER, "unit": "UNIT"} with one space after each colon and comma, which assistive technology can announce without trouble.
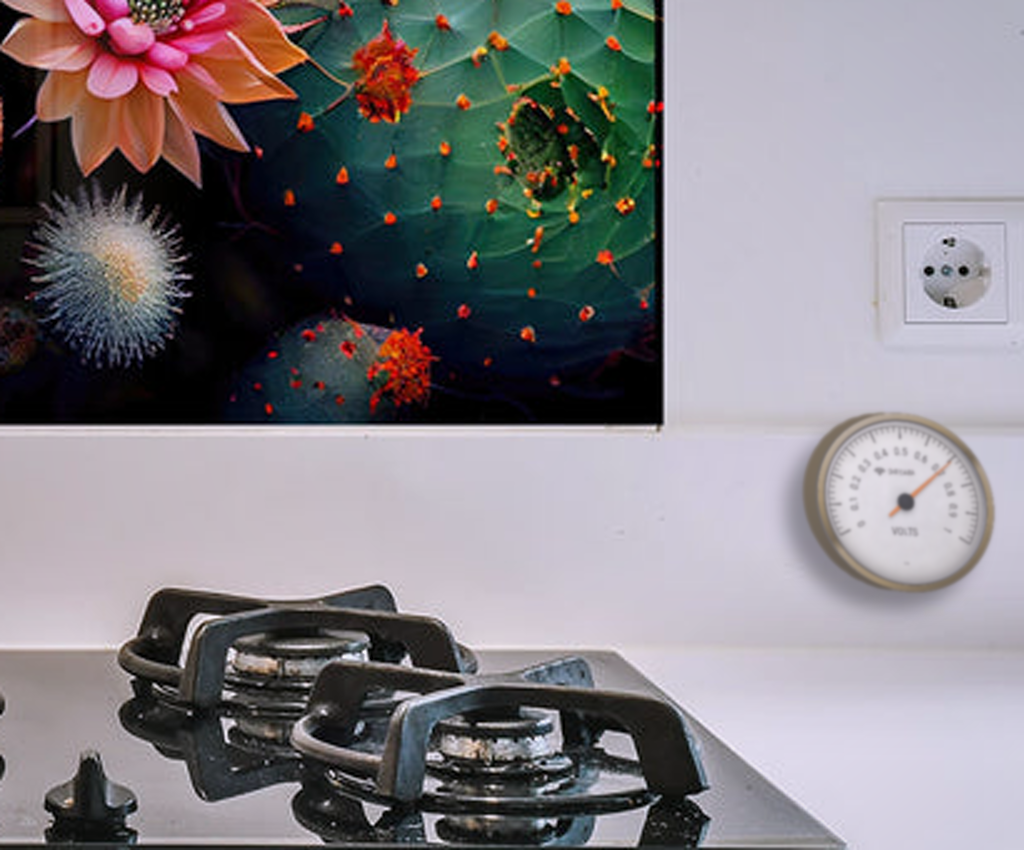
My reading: {"value": 0.7, "unit": "V"}
